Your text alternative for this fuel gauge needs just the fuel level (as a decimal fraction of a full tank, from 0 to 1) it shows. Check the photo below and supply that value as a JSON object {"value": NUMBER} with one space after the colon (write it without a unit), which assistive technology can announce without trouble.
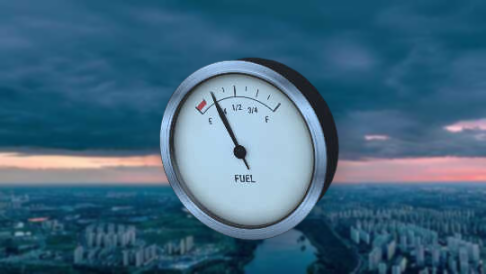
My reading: {"value": 0.25}
